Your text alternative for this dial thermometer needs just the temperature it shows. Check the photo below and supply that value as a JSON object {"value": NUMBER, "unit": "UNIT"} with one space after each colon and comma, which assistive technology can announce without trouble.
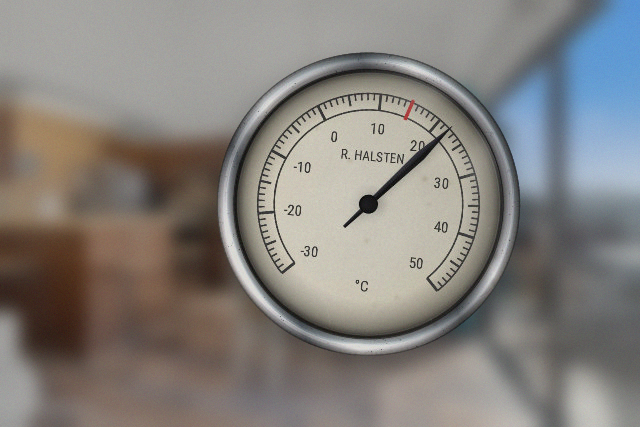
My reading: {"value": 22, "unit": "°C"}
